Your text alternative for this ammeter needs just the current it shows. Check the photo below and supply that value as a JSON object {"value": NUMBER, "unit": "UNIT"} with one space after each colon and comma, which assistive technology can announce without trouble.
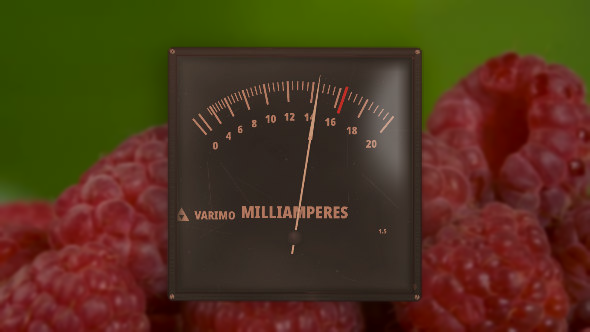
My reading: {"value": 14.4, "unit": "mA"}
